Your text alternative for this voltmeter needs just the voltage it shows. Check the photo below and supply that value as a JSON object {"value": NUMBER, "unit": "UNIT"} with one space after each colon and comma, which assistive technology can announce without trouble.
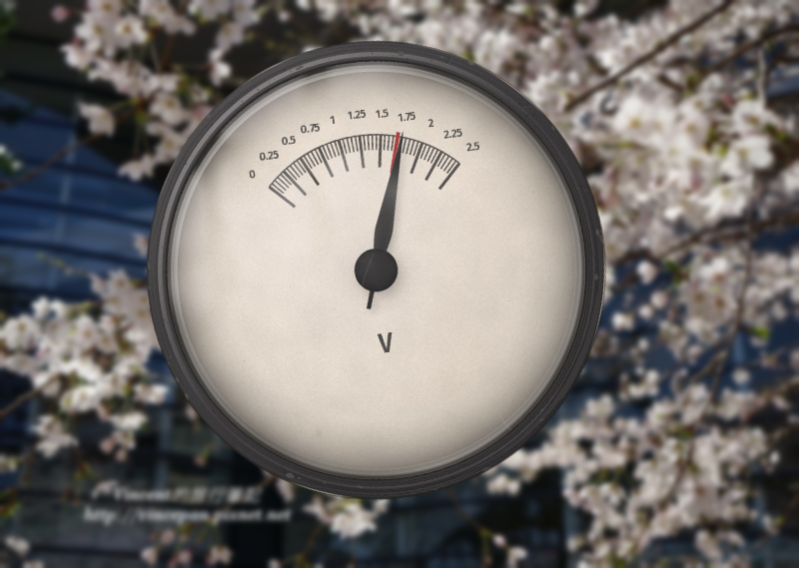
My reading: {"value": 1.75, "unit": "V"}
